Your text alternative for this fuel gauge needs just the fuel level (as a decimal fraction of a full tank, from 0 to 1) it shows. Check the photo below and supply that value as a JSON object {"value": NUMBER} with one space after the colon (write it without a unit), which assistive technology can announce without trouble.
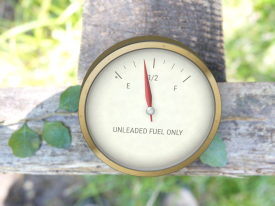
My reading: {"value": 0.375}
